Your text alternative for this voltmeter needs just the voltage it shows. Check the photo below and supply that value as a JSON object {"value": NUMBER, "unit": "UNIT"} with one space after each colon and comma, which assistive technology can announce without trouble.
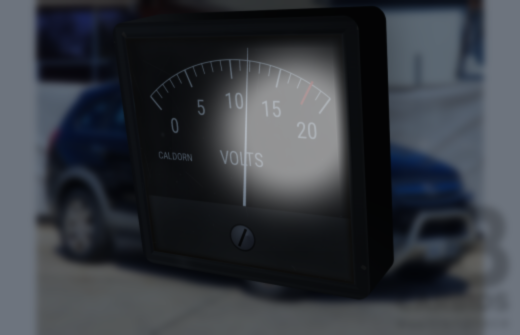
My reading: {"value": 12, "unit": "V"}
